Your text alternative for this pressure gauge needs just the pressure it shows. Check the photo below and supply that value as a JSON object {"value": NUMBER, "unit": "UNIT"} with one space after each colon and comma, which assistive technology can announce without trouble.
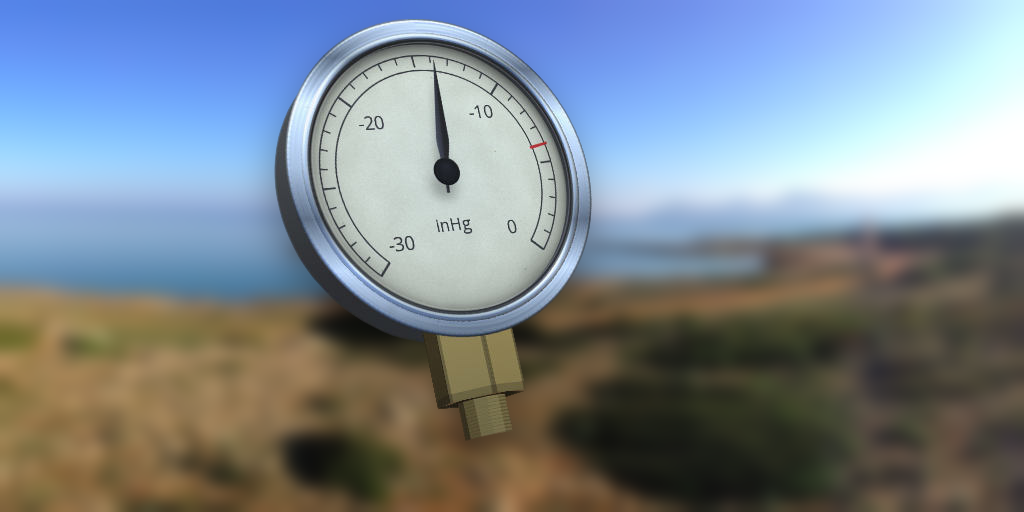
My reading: {"value": -14, "unit": "inHg"}
